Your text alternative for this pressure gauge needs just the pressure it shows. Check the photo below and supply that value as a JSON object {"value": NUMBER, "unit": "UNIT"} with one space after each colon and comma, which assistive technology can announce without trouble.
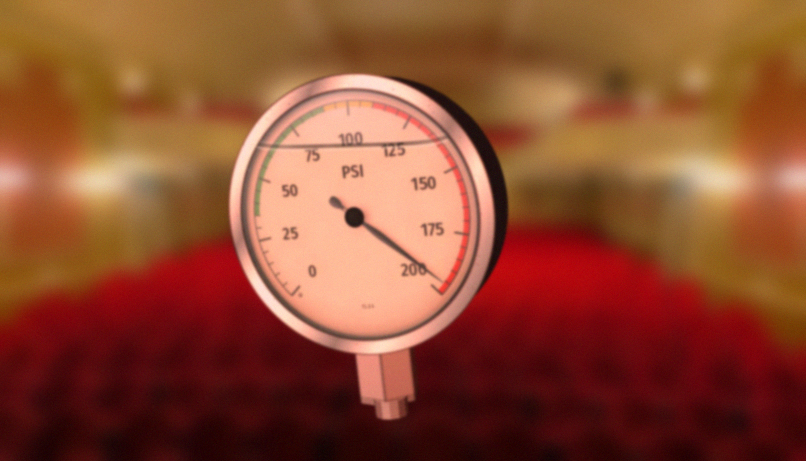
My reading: {"value": 195, "unit": "psi"}
